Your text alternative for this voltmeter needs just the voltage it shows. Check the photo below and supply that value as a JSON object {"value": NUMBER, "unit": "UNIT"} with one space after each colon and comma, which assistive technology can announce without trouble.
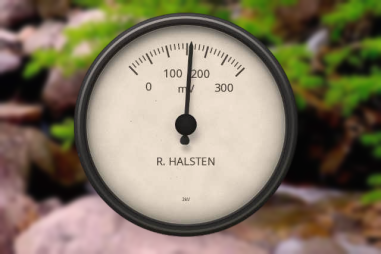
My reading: {"value": 160, "unit": "mV"}
